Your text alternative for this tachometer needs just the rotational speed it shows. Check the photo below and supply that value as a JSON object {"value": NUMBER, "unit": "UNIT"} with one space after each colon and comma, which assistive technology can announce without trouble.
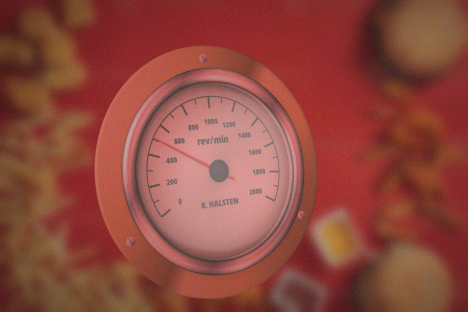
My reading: {"value": 500, "unit": "rpm"}
